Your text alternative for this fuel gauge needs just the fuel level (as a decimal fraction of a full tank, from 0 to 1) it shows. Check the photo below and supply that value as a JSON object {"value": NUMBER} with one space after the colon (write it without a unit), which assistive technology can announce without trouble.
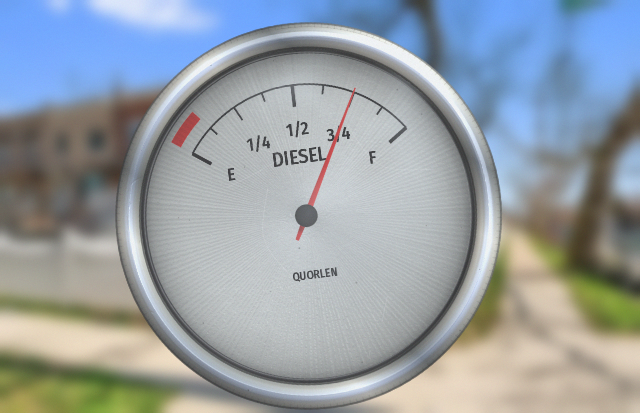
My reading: {"value": 0.75}
